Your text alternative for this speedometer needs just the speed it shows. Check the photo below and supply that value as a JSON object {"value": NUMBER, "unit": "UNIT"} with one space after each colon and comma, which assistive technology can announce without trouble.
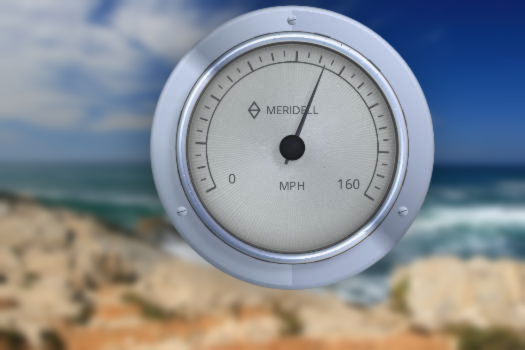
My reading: {"value": 92.5, "unit": "mph"}
